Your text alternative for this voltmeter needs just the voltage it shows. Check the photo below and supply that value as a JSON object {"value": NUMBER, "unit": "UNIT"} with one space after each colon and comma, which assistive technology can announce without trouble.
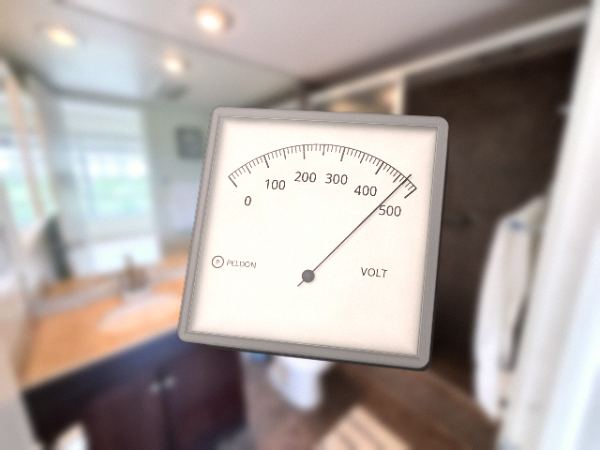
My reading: {"value": 470, "unit": "V"}
